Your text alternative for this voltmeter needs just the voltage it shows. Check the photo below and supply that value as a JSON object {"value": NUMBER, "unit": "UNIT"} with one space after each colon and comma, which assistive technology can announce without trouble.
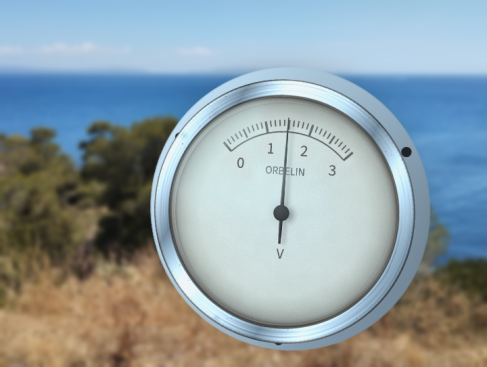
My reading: {"value": 1.5, "unit": "V"}
